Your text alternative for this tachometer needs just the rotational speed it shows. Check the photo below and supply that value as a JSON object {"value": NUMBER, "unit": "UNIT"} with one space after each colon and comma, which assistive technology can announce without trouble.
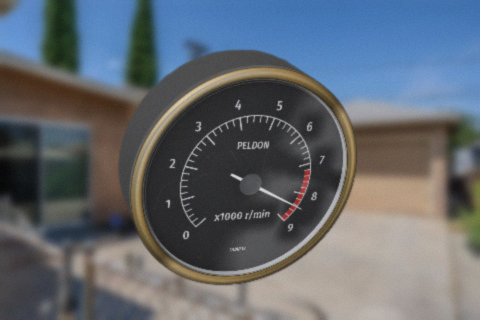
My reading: {"value": 8400, "unit": "rpm"}
